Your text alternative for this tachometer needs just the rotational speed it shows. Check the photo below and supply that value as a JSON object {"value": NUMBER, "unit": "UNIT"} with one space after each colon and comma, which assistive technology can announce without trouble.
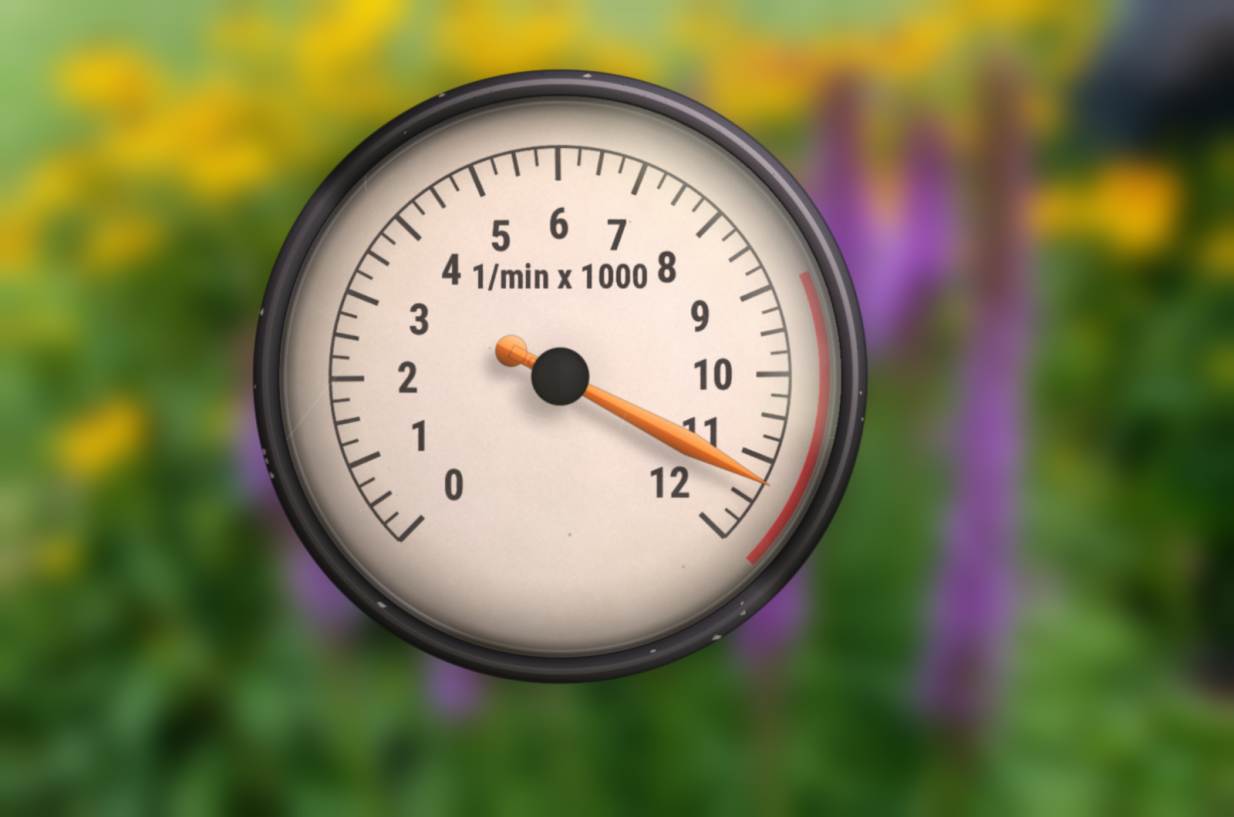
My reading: {"value": 11250, "unit": "rpm"}
